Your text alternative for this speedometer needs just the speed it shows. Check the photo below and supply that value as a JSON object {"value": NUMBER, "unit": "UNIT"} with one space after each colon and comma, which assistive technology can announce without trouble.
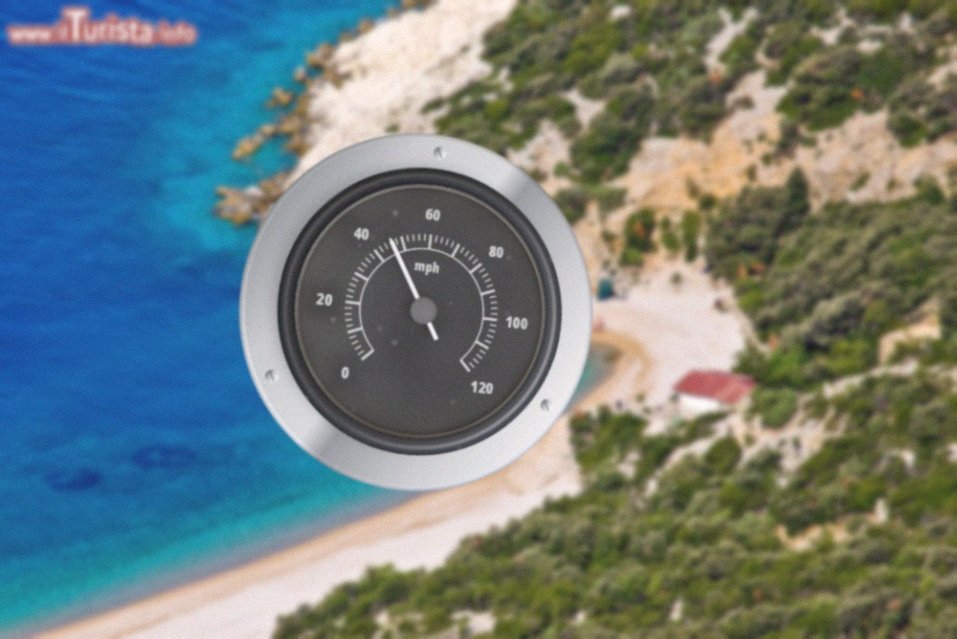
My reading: {"value": 46, "unit": "mph"}
